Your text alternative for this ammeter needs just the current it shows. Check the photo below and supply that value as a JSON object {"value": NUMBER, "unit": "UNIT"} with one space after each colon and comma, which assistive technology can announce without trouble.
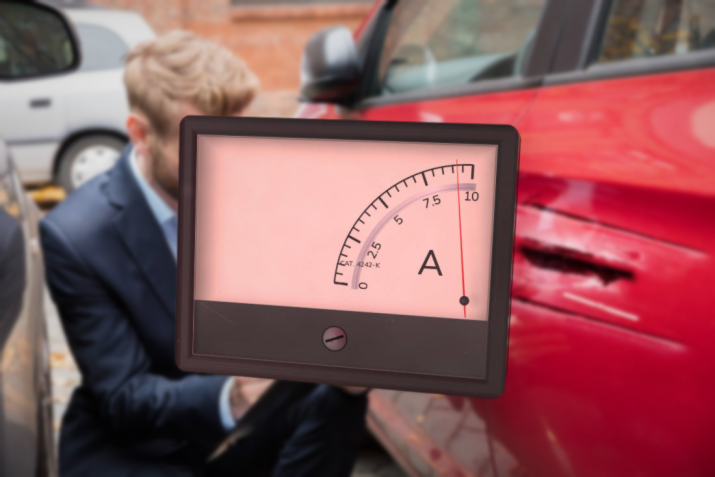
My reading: {"value": 9.25, "unit": "A"}
